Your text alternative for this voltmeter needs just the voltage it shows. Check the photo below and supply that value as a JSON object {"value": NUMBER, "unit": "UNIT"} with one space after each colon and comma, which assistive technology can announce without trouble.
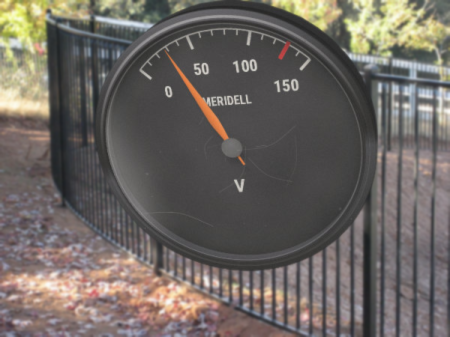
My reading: {"value": 30, "unit": "V"}
